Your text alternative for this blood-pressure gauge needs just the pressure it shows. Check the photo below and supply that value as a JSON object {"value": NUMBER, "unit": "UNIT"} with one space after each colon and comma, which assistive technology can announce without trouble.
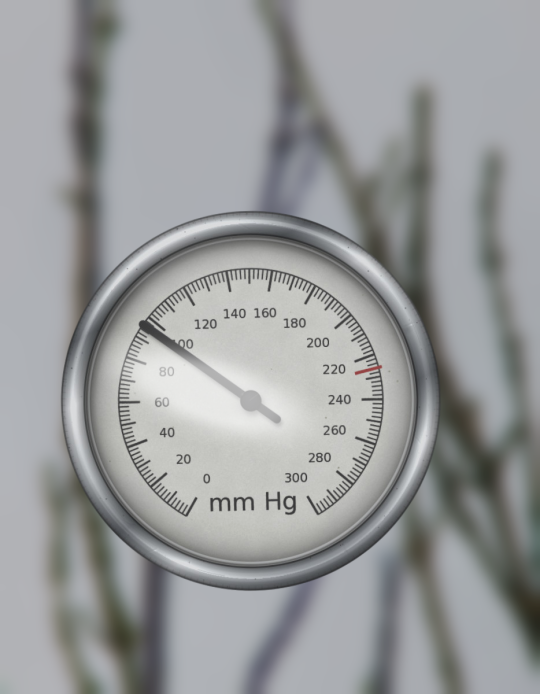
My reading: {"value": 96, "unit": "mmHg"}
